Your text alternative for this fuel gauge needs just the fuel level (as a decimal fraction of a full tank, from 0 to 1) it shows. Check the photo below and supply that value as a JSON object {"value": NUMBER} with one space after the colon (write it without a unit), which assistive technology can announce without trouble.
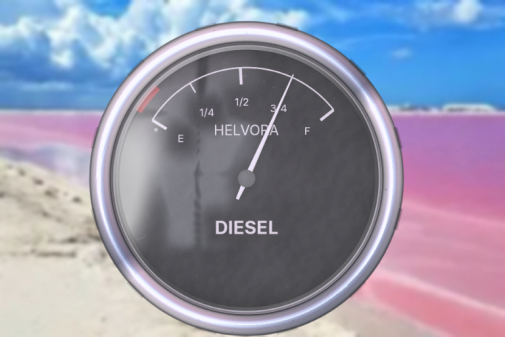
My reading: {"value": 0.75}
